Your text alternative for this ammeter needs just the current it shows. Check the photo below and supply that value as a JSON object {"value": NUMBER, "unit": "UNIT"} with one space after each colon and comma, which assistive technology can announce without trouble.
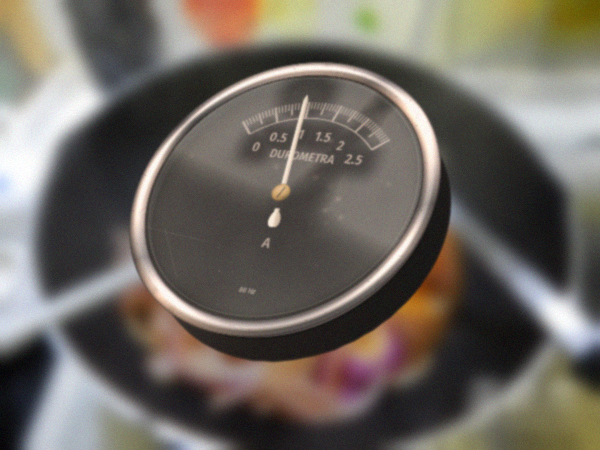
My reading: {"value": 1, "unit": "A"}
